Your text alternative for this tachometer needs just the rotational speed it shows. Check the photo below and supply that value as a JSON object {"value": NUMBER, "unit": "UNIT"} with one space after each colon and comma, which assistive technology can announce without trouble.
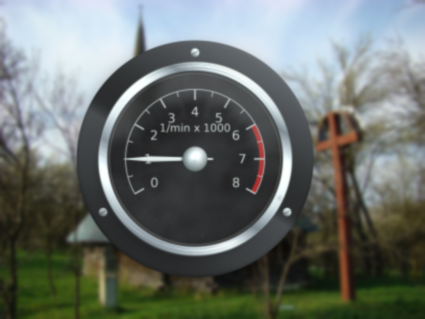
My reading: {"value": 1000, "unit": "rpm"}
